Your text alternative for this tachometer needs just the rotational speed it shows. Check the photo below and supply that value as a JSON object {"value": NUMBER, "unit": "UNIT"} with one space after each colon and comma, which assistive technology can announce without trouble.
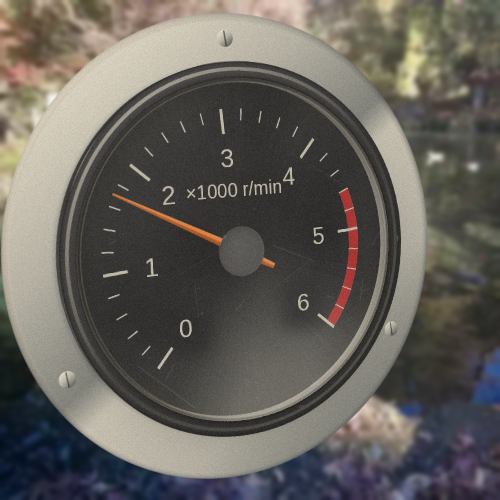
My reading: {"value": 1700, "unit": "rpm"}
